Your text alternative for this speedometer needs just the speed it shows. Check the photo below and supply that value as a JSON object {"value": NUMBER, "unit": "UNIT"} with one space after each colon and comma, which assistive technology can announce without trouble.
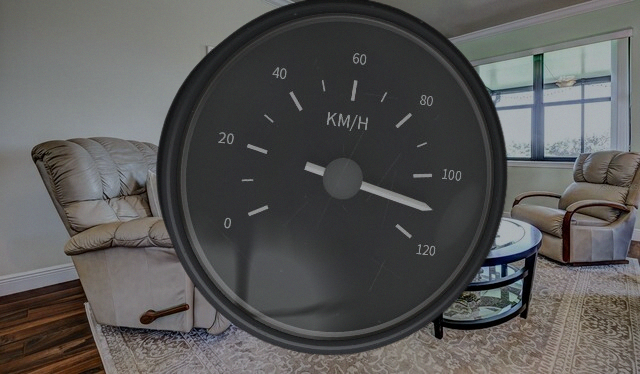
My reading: {"value": 110, "unit": "km/h"}
